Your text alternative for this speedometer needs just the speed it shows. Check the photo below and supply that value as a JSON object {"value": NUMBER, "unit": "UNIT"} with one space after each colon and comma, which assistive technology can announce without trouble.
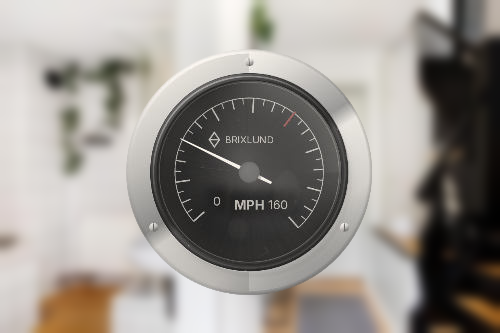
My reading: {"value": 40, "unit": "mph"}
